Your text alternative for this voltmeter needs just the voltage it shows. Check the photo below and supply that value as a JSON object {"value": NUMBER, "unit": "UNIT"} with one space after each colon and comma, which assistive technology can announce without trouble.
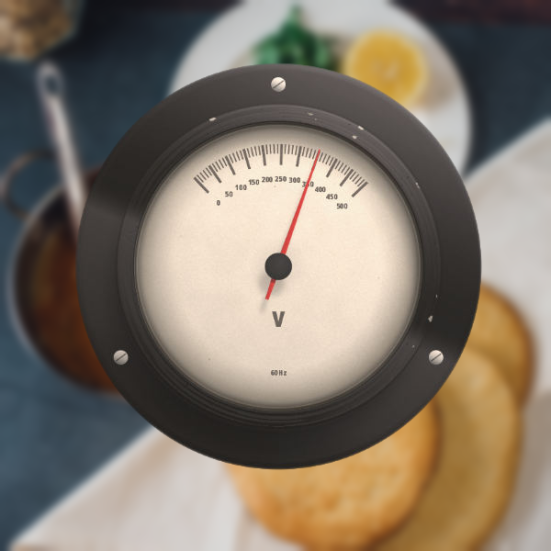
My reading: {"value": 350, "unit": "V"}
